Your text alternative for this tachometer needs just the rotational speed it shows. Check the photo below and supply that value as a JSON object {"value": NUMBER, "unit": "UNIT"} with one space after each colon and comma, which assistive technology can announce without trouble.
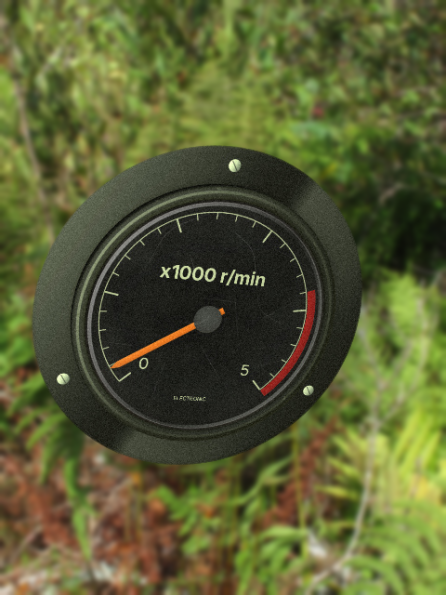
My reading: {"value": 200, "unit": "rpm"}
